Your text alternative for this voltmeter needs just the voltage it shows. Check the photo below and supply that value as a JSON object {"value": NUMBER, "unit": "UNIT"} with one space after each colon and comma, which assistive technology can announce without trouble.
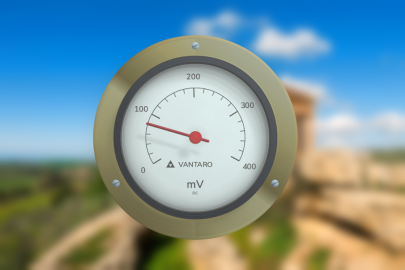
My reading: {"value": 80, "unit": "mV"}
